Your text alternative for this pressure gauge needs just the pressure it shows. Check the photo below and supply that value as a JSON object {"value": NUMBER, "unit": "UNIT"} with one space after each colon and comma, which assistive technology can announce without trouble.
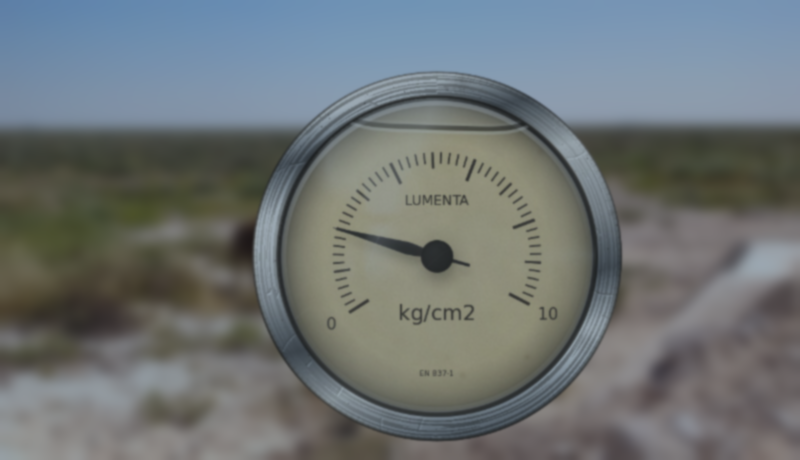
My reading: {"value": 2, "unit": "kg/cm²"}
